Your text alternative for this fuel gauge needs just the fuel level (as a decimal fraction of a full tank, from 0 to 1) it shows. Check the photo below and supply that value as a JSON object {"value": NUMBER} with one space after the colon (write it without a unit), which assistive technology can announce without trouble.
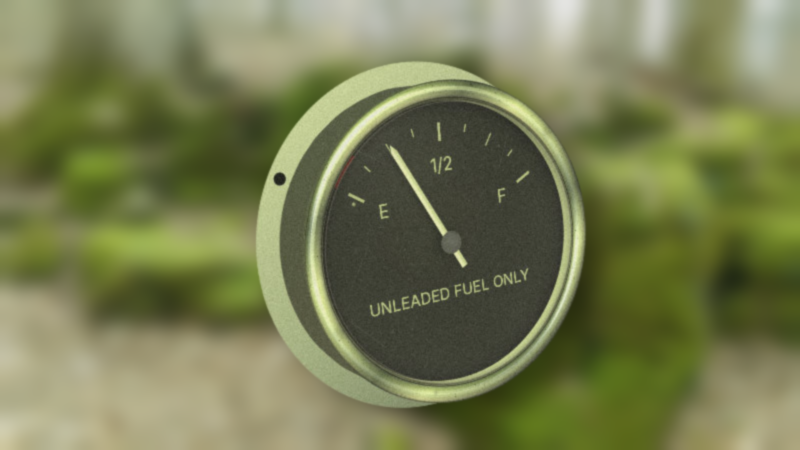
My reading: {"value": 0.25}
